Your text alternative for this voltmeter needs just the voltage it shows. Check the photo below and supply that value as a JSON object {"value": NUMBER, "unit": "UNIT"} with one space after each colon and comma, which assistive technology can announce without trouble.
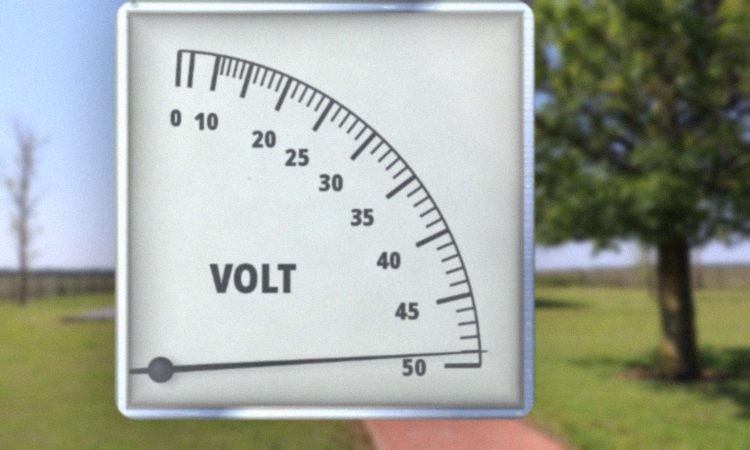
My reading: {"value": 49, "unit": "V"}
